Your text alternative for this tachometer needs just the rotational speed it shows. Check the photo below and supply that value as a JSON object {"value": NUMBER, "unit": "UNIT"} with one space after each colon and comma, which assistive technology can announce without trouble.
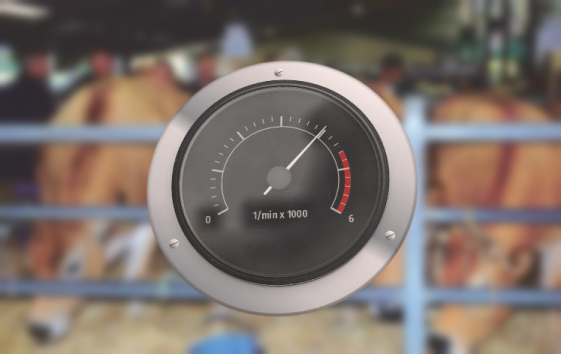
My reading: {"value": 4000, "unit": "rpm"}
